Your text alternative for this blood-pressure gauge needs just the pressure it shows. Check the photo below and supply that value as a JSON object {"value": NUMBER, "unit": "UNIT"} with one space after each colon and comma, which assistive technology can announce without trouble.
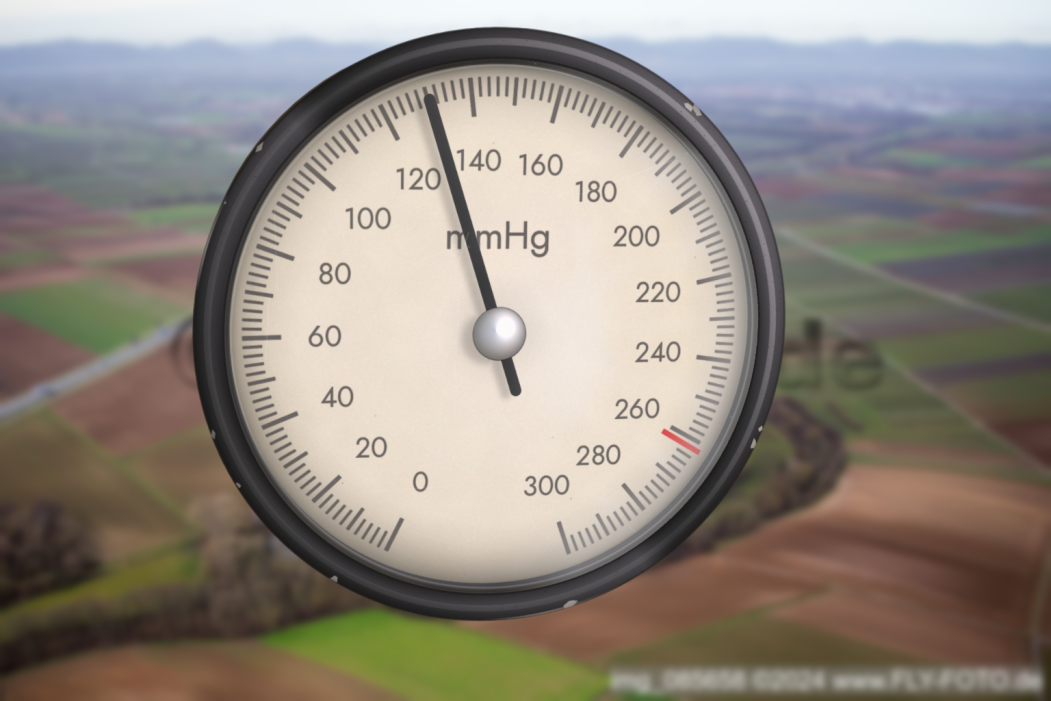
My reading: {"value": 130, "unit": "mmHg"}
